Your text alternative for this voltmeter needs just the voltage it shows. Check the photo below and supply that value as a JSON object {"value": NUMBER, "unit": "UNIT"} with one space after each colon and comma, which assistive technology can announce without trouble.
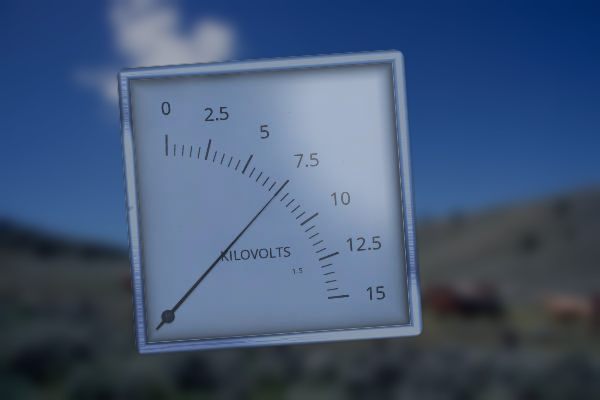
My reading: {"value": 7.5, "unit": "kV"}
